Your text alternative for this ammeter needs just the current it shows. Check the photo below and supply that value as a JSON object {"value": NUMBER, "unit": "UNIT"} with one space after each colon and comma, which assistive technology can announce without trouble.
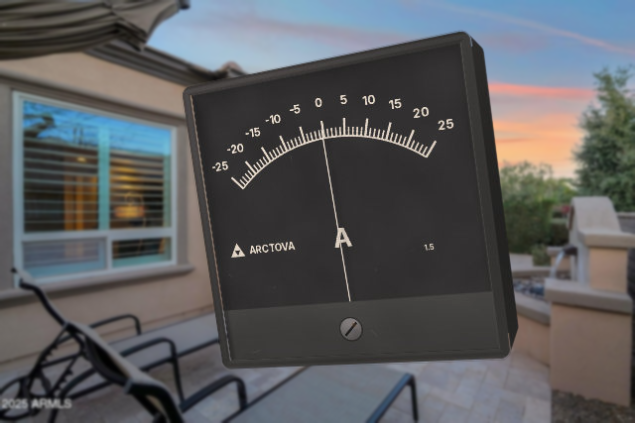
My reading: {"value": 0, "unit": "A"}
